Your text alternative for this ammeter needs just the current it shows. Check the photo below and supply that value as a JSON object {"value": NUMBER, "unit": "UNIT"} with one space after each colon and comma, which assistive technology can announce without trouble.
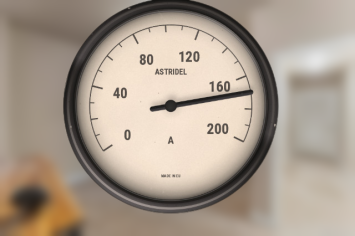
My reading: {"value": 170, "unit": "A"}
